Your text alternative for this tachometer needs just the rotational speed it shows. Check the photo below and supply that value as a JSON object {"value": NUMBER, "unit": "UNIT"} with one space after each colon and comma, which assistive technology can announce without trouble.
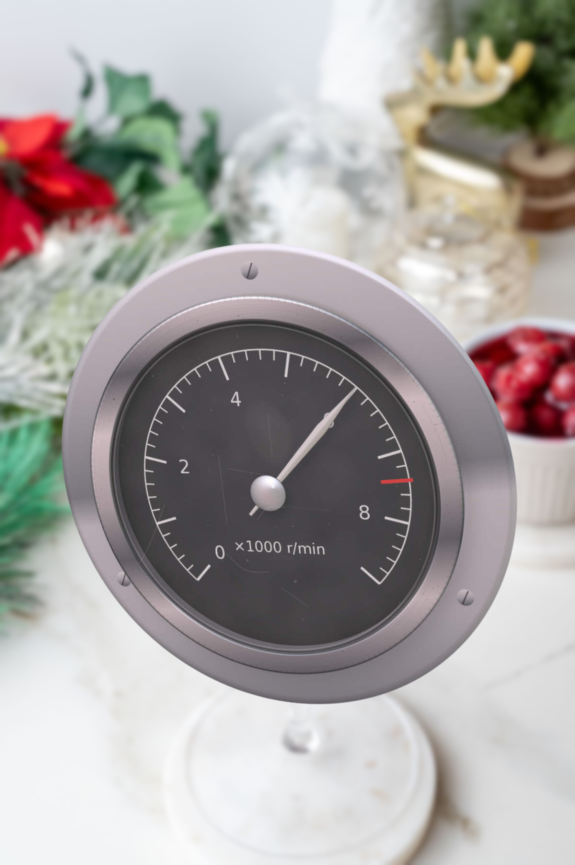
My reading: {"value": 6000, "unit": "rpm"}
